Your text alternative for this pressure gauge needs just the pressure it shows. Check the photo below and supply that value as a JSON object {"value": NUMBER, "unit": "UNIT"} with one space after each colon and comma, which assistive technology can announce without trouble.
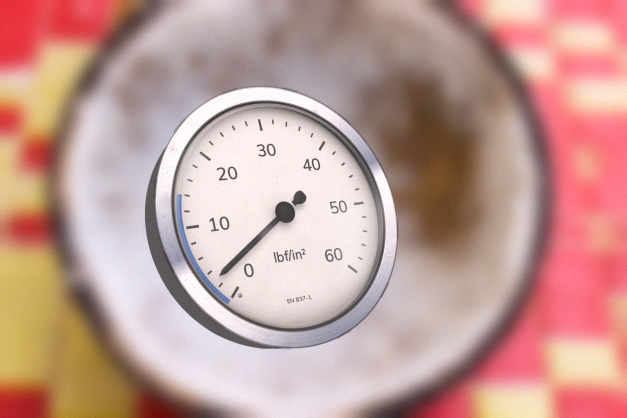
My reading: {"value": 3, "unit": "psi"}
